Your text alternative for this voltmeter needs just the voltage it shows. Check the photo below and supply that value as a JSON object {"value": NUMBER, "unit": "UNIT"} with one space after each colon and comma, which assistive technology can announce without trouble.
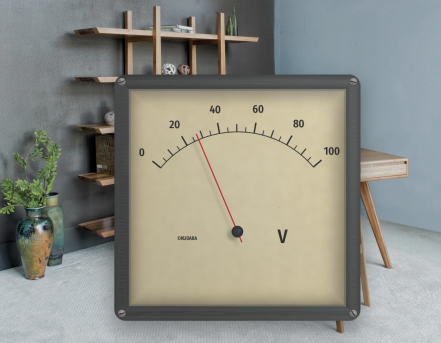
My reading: {"value": 27.5, "unit": "V"}
